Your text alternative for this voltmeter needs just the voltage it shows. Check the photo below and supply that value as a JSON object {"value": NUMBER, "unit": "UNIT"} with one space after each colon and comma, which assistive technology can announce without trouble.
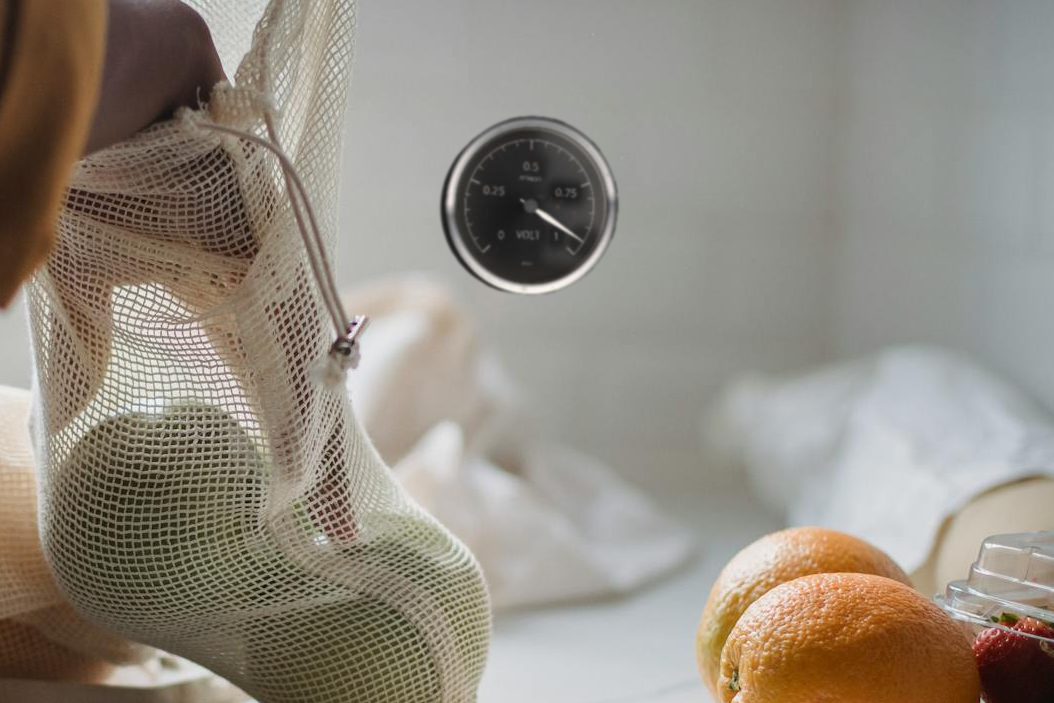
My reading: {"value": 0.95, "unit": "V"}
